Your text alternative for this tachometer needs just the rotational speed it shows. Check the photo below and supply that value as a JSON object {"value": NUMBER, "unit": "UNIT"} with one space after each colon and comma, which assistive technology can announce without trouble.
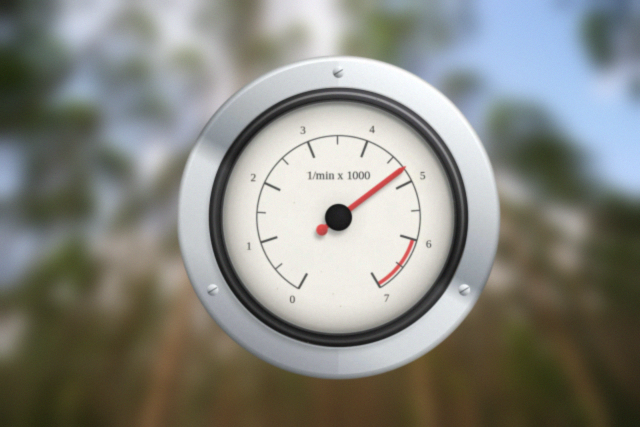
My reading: {"value": 4750, "unit": "rpm"}
